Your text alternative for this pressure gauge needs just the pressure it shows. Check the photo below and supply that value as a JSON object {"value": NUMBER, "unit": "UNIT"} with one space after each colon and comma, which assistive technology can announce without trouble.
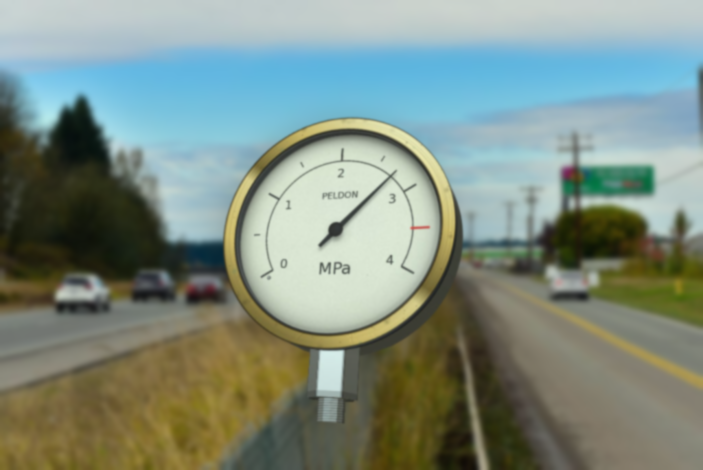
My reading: {"value": 2.75, "unit": "MPa"}
